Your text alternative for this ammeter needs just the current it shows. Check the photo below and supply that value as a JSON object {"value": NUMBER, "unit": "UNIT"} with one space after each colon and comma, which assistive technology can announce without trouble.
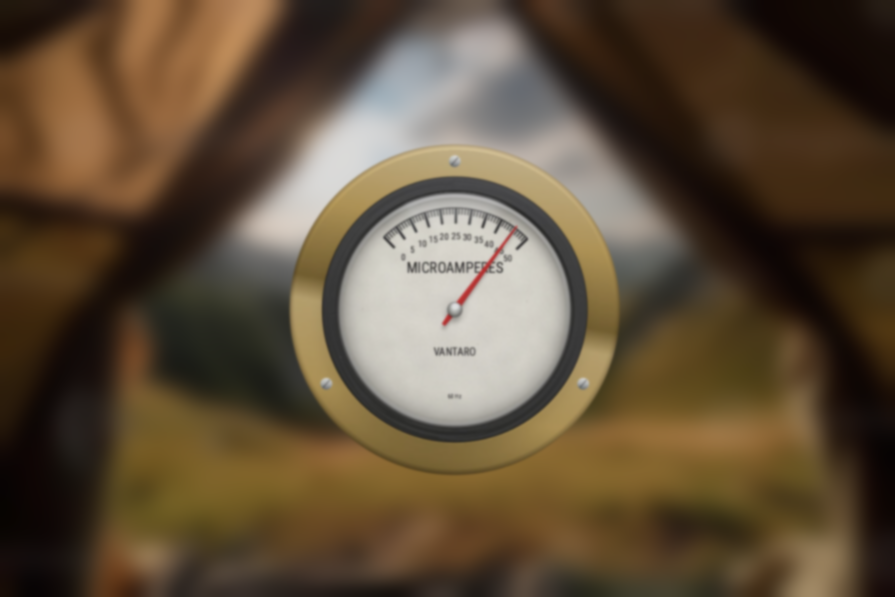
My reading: {"value": 45, "unit": "µA"}
